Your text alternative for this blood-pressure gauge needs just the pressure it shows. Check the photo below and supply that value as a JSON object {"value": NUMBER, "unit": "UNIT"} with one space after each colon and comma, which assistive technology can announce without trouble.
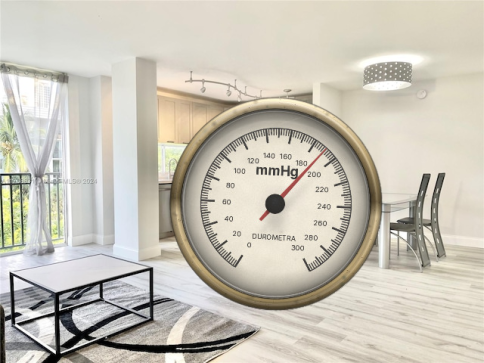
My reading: {"value": 190, "unit": "mmHg"}
